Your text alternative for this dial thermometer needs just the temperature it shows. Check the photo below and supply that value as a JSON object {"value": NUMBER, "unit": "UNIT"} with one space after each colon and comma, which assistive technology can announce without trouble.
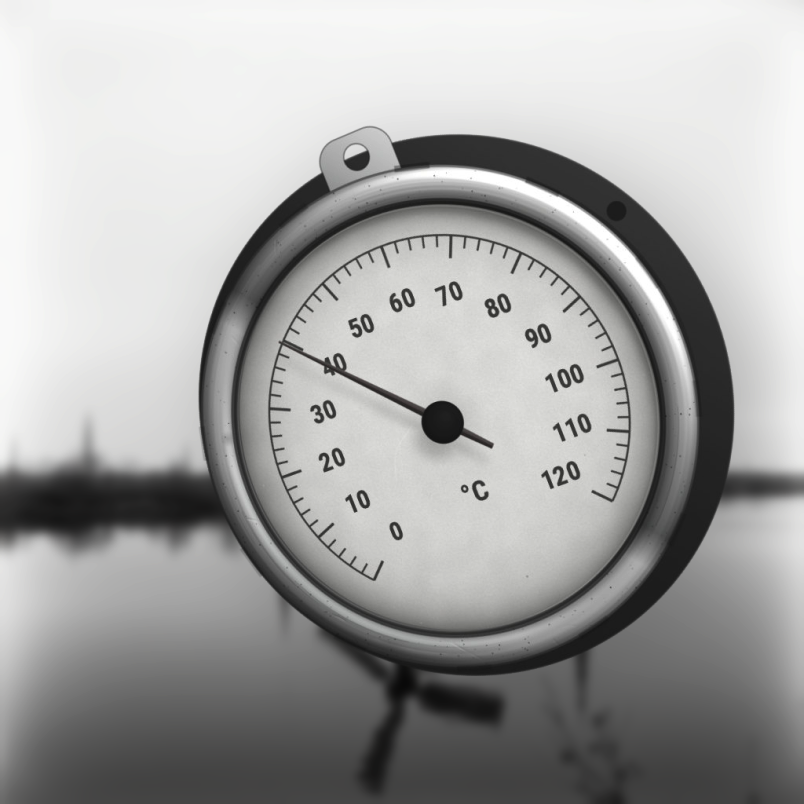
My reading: {"value": 40, "unit": "°C"}
